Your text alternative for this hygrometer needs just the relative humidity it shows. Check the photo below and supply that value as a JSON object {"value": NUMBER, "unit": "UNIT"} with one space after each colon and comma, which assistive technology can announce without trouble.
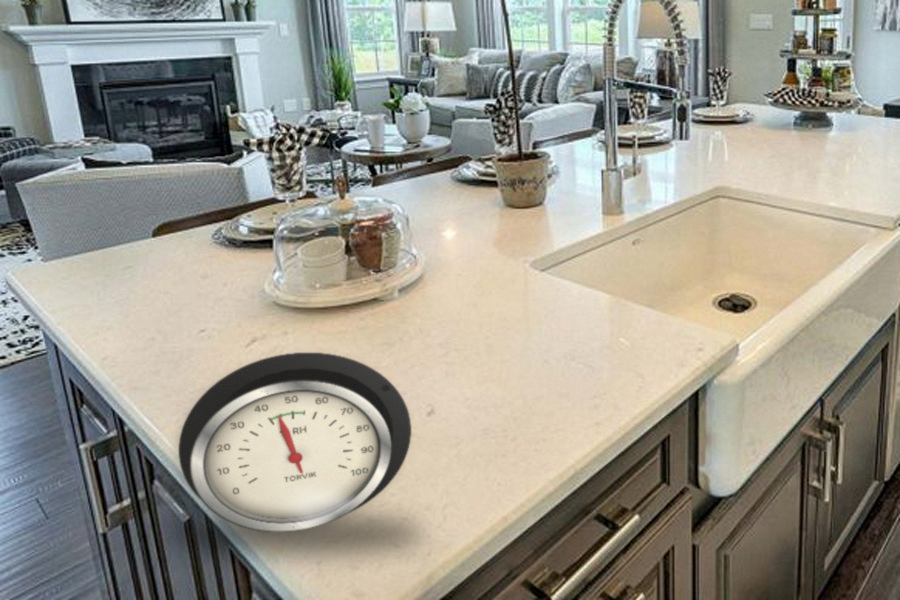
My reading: {"value": 45, "unit": "%"}
